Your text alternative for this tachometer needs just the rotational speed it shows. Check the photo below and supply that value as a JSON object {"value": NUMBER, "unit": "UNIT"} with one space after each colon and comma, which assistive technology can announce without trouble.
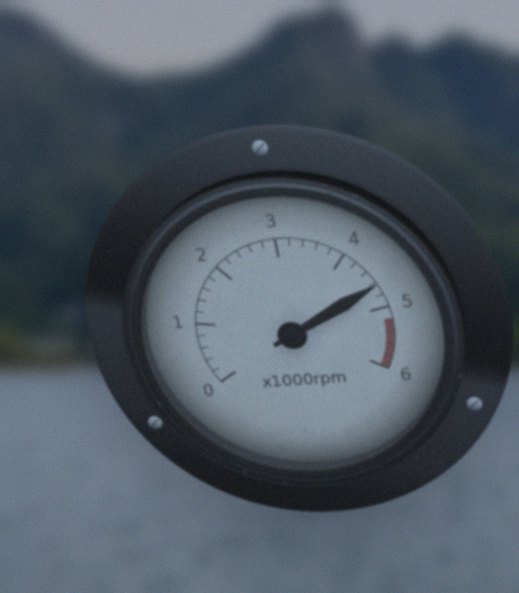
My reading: {"value": 4600, "unit": "rpm"}
